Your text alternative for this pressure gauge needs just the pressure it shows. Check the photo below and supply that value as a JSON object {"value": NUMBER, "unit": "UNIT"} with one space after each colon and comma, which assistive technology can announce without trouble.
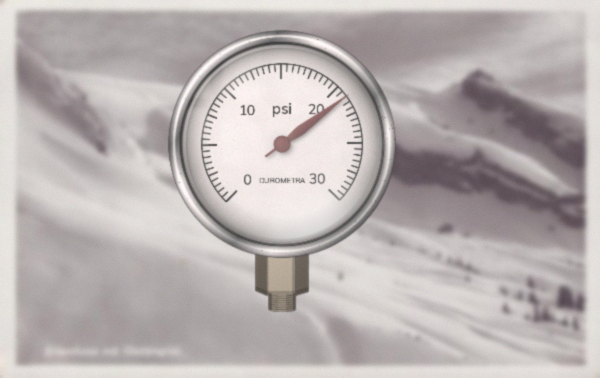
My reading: {"value": 21, "unit": "psi"}
